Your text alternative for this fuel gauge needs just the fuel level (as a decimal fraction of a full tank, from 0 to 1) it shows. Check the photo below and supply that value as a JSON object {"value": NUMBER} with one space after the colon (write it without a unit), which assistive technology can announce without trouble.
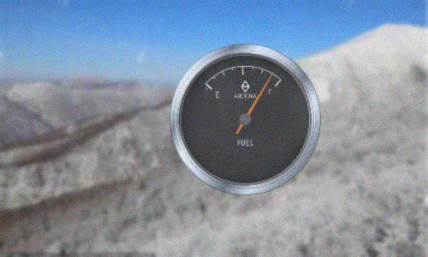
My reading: {"value": 0.875}
